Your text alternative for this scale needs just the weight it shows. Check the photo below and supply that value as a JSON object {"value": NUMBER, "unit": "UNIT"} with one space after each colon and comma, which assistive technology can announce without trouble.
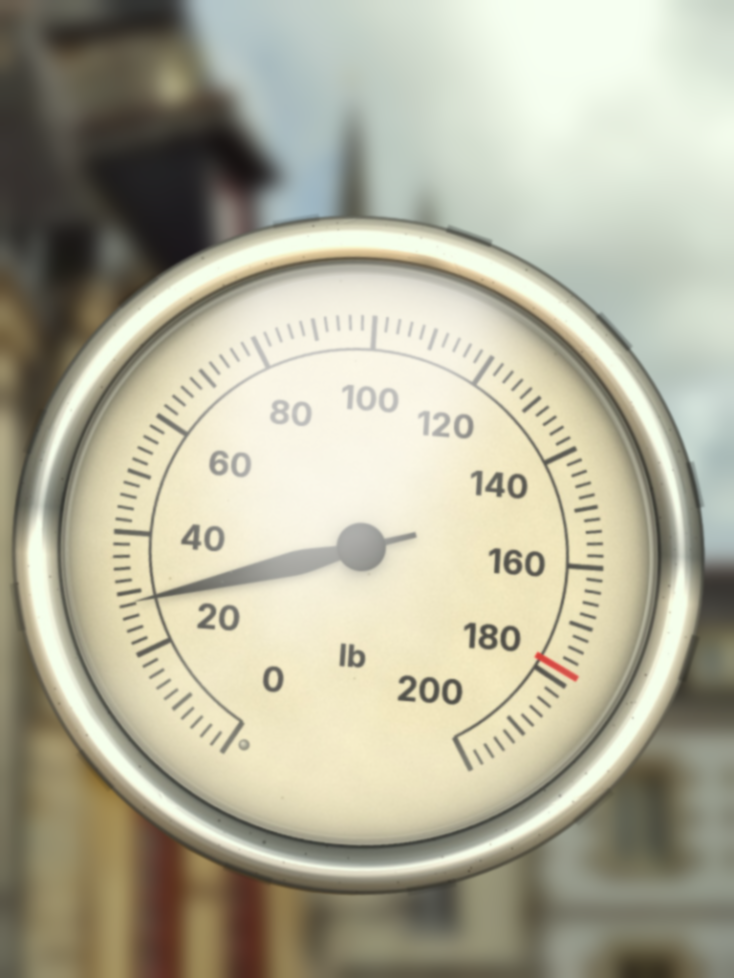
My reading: {"value": 28, "unit": "lb"}
